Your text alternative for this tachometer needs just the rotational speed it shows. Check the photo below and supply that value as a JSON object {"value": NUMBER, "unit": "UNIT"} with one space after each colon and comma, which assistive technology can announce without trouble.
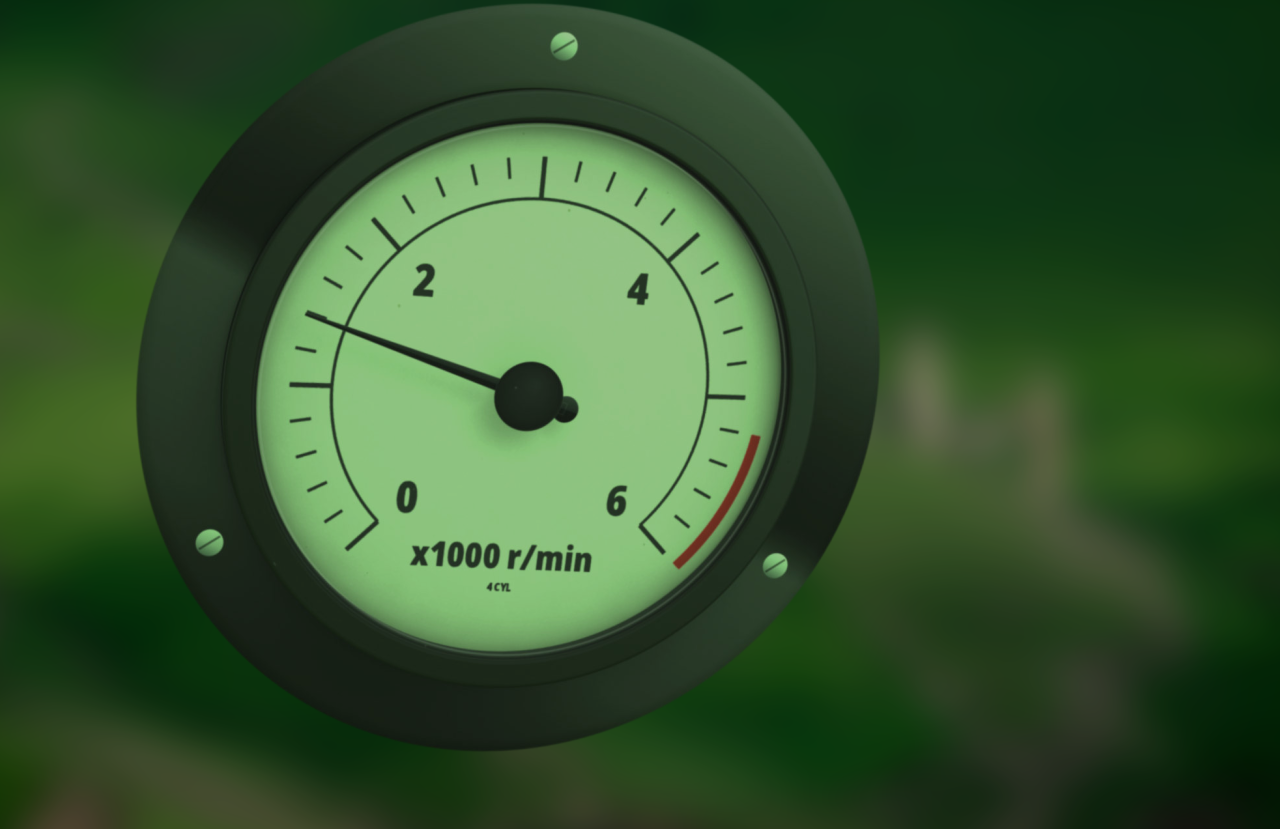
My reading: {"value": 1400, "unit": "rpm"}
